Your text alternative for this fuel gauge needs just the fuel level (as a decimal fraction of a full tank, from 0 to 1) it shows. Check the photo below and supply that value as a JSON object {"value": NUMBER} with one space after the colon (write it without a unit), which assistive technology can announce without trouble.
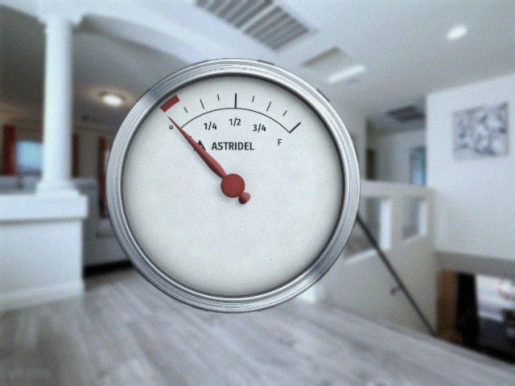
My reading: {"value": 0}
